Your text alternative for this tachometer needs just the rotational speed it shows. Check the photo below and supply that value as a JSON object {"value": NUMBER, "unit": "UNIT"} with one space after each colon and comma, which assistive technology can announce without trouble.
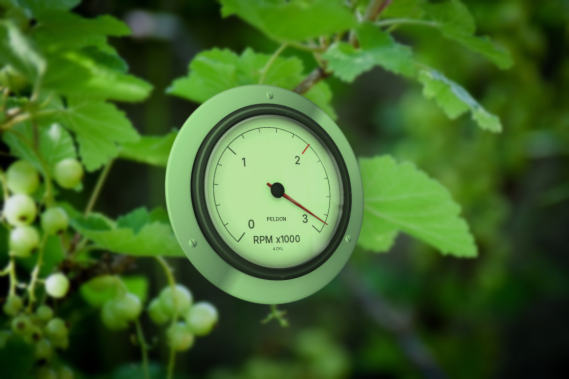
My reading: {"value": 2900, "unit": "rpm"}
